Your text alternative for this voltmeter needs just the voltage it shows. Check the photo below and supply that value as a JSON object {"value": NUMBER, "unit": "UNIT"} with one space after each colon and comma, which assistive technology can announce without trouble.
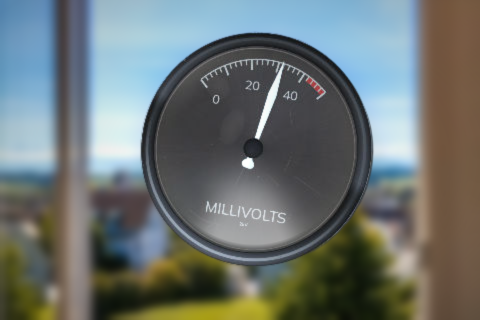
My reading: {"value": 32, "unit": "mV"}
